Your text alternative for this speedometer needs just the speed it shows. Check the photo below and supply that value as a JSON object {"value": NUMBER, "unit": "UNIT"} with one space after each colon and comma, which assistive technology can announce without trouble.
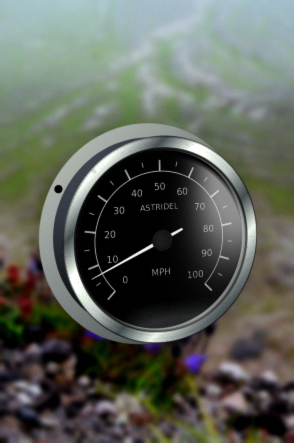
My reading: {"value": 7.5, "unit": "mph"}
